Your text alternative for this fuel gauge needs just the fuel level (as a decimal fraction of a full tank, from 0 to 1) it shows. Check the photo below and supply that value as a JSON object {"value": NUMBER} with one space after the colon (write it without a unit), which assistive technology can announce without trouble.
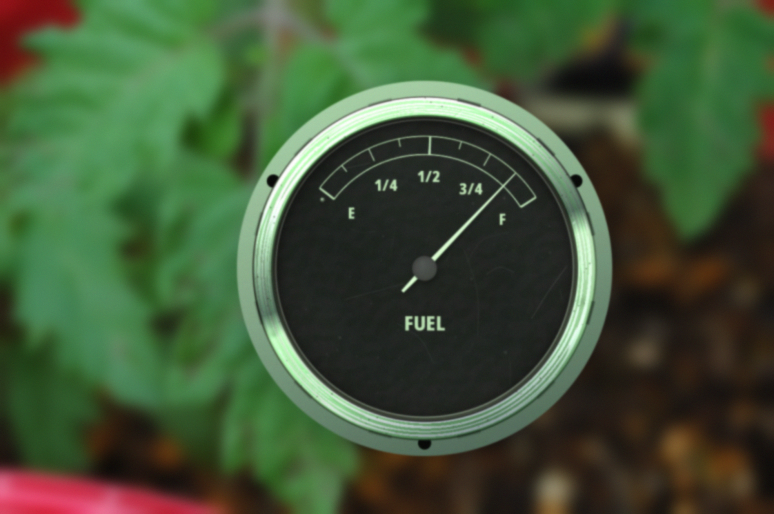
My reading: {"value": 0.875}
